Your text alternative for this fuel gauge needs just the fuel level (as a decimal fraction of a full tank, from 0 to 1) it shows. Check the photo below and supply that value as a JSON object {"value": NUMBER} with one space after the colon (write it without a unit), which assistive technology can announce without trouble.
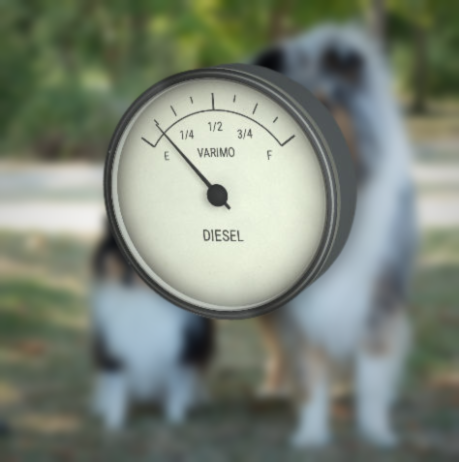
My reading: {"value": 0.125}
